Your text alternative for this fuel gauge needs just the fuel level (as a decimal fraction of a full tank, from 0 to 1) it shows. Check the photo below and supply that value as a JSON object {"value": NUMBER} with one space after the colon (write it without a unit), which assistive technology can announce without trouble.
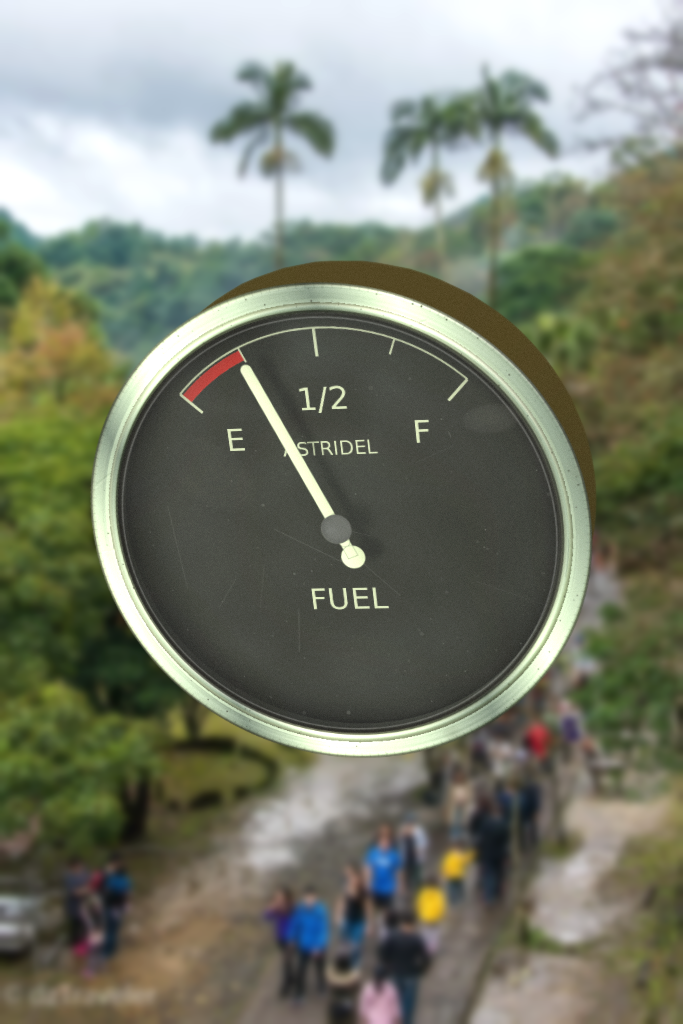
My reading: {"value": 0.25}
